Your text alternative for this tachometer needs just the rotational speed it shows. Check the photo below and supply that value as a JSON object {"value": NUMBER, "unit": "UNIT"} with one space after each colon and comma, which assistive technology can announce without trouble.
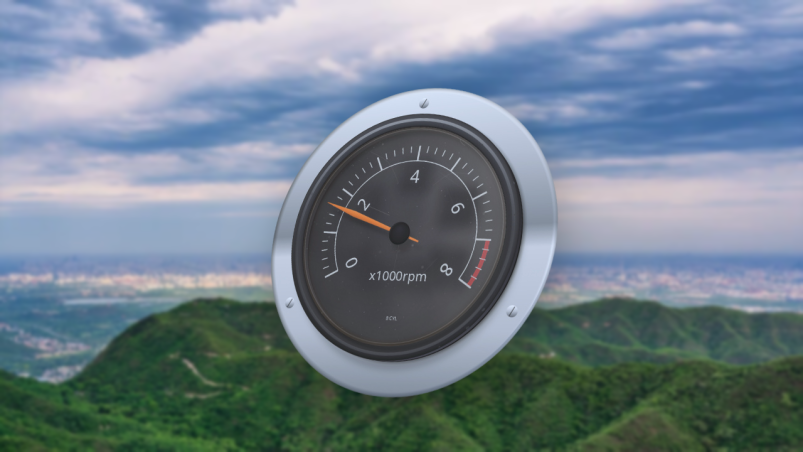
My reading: {"value": 1600, "unit": "rpm"}
